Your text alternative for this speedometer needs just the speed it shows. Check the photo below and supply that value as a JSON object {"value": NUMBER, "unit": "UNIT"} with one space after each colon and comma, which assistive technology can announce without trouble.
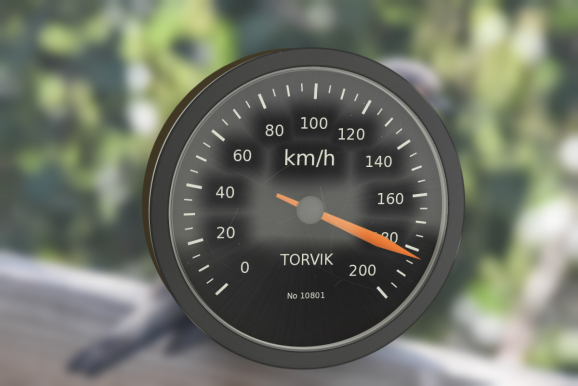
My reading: {"value": 182.5, "unit": "km/h"}
